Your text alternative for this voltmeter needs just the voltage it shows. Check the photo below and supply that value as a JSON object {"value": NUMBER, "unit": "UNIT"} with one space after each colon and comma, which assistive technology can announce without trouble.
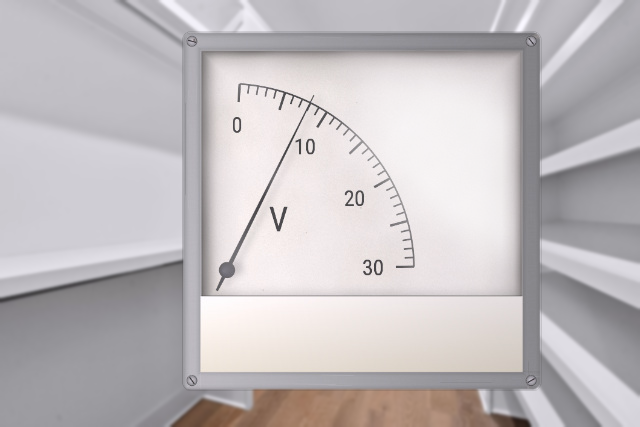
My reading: {"value": 8, "unit": "V"}
